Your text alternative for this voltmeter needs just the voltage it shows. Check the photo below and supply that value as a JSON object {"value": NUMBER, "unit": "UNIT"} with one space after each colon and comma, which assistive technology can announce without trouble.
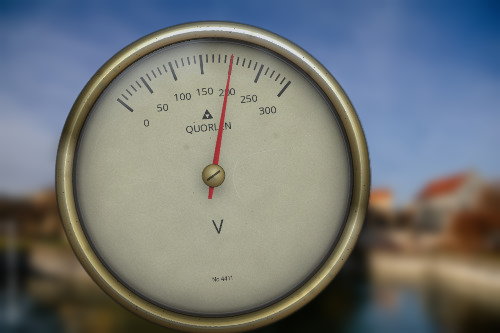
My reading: {"value": 200, "unit": "V"}
